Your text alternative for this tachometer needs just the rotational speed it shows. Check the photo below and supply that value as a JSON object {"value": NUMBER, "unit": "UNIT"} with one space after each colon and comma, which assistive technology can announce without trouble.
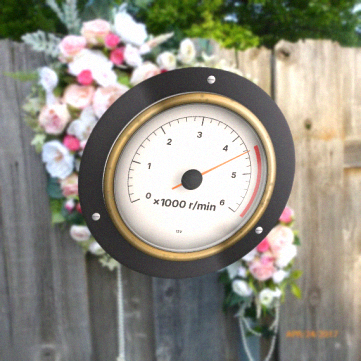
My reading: {"value": 4400, "unit": "rpm"}
